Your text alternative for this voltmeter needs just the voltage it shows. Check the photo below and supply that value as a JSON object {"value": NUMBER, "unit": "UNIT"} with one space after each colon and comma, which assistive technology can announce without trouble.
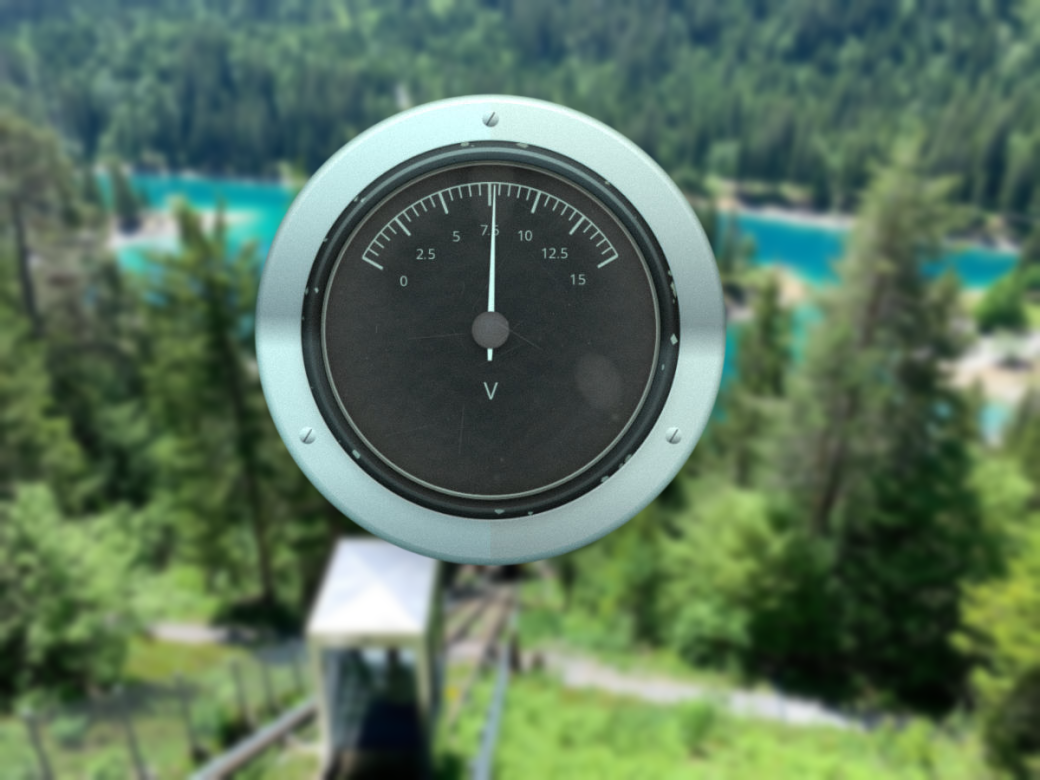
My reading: {"value": 7.75, "unit": "V"}
